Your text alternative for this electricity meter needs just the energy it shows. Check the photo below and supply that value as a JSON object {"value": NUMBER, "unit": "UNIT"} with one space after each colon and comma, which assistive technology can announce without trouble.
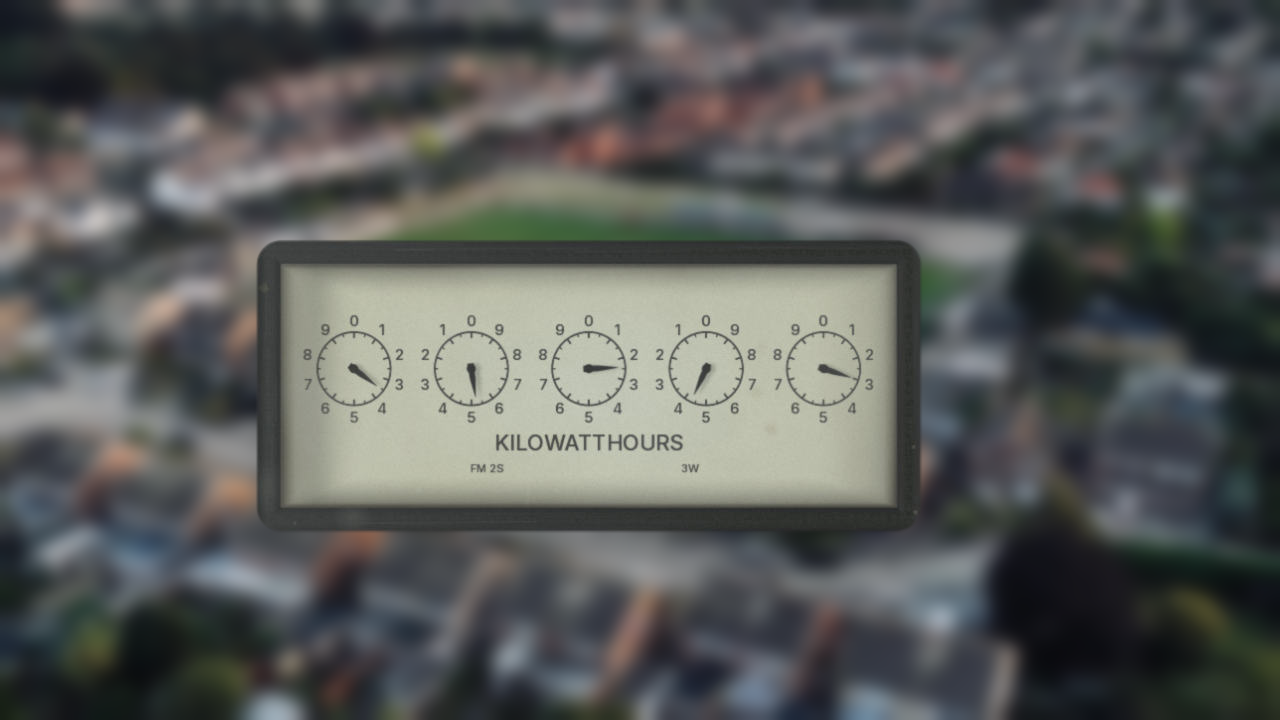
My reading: {"value": 35243, "unit": "kWh"}
